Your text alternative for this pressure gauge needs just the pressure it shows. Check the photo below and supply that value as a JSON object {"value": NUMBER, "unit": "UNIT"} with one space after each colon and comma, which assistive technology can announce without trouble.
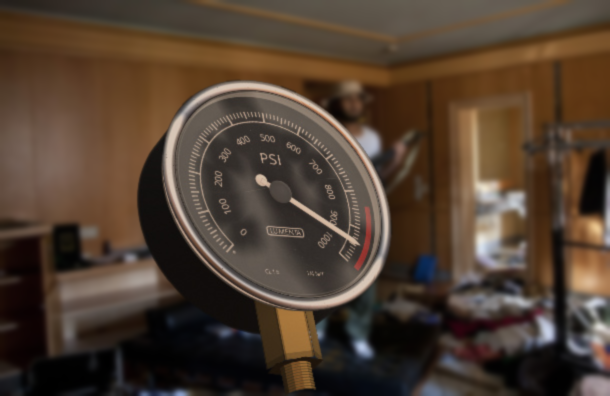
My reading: {"value": 950, "unit": "psi"}
